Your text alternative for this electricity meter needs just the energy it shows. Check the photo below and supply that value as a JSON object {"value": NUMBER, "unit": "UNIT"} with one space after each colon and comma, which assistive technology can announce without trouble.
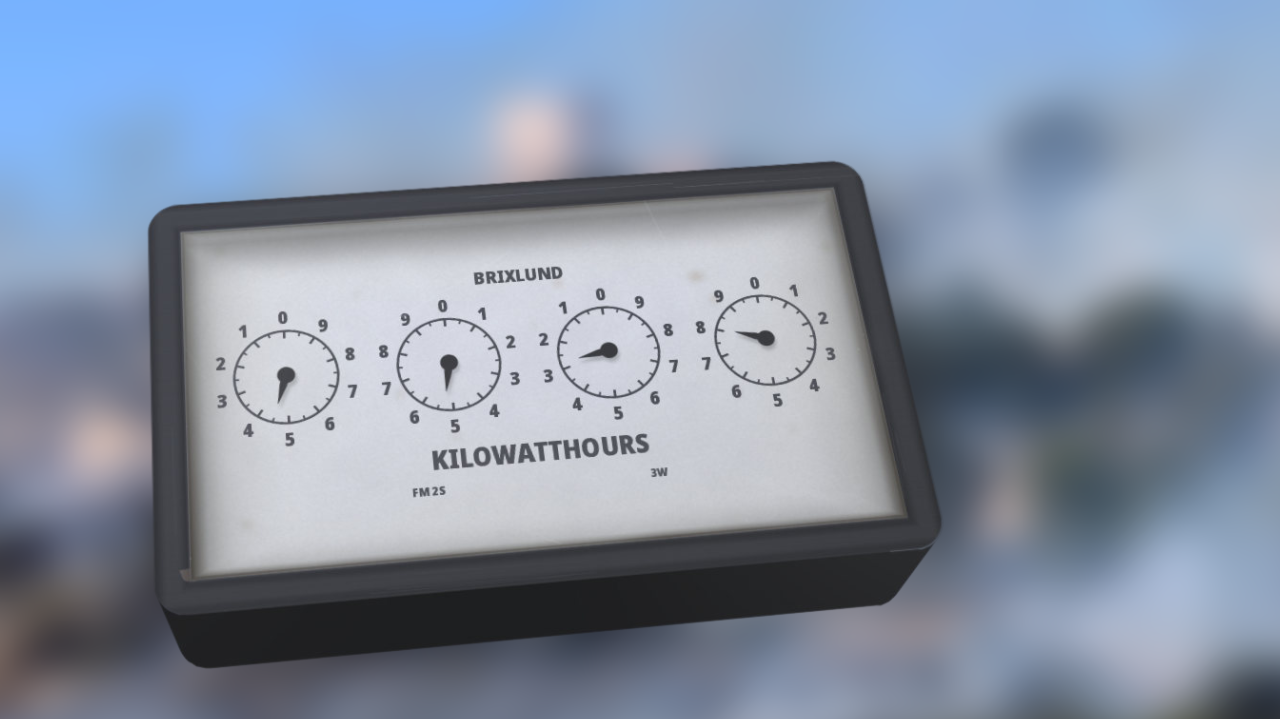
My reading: {"value": 4528, "unit": "kWh"}
